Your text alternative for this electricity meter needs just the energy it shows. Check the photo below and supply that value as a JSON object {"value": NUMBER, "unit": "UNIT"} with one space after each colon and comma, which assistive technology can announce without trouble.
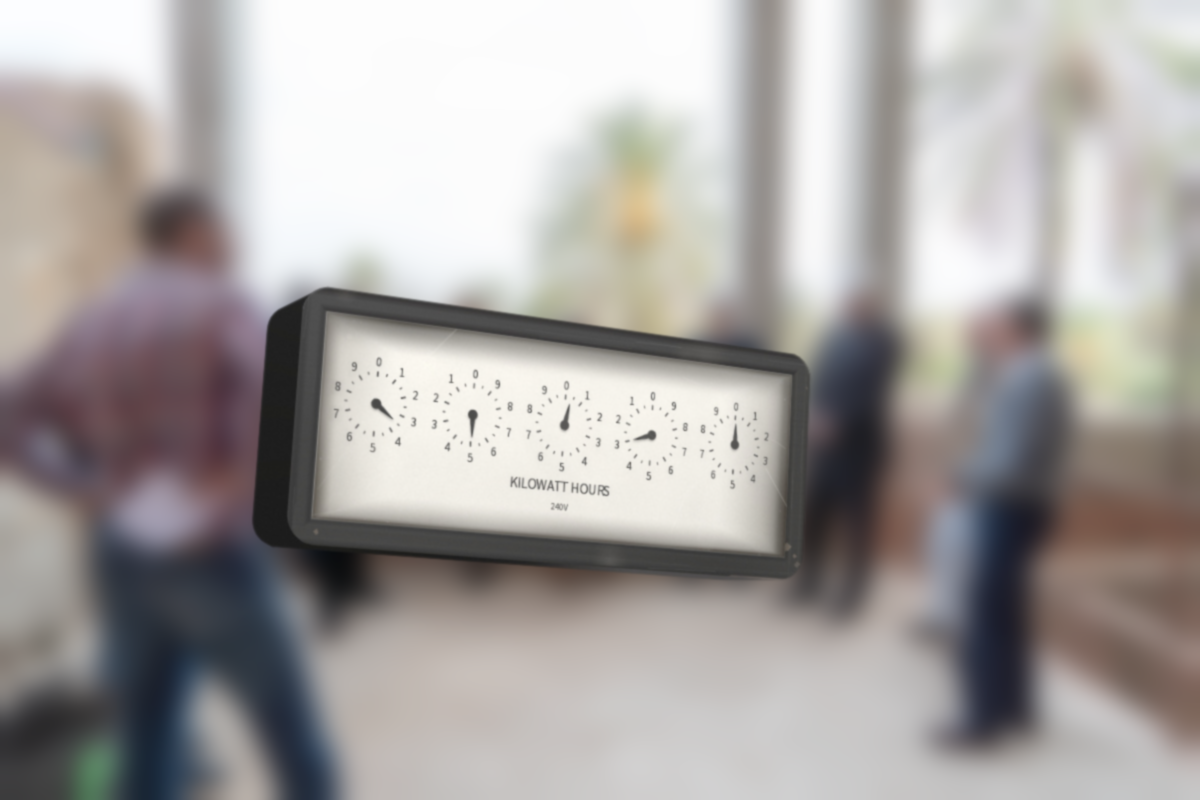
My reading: {"value": 35030, "unit": "kWh"}
